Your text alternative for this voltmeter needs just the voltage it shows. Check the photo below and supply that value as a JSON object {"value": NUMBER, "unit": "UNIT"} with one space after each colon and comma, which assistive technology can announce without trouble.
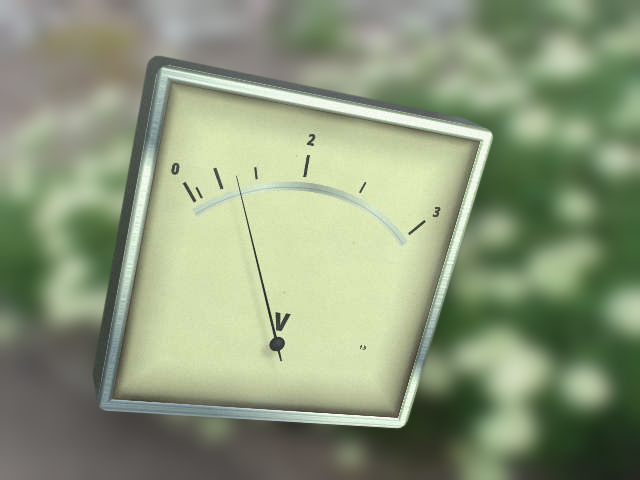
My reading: {"value": 1.25, "unit": "V"}
